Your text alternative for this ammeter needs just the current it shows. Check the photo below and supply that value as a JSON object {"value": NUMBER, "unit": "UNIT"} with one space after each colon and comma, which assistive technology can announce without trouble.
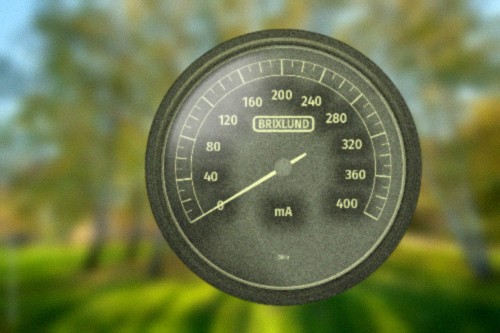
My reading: {"value": 0, "unit": "mA"}
